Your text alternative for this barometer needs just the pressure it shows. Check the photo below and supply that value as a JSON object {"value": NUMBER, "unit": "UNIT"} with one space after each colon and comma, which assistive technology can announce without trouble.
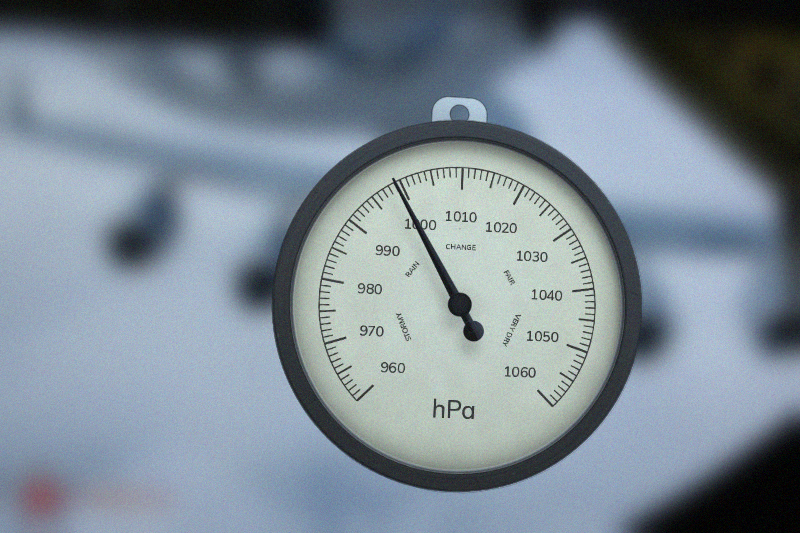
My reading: {"value": 999, "unit": "hPa"}
